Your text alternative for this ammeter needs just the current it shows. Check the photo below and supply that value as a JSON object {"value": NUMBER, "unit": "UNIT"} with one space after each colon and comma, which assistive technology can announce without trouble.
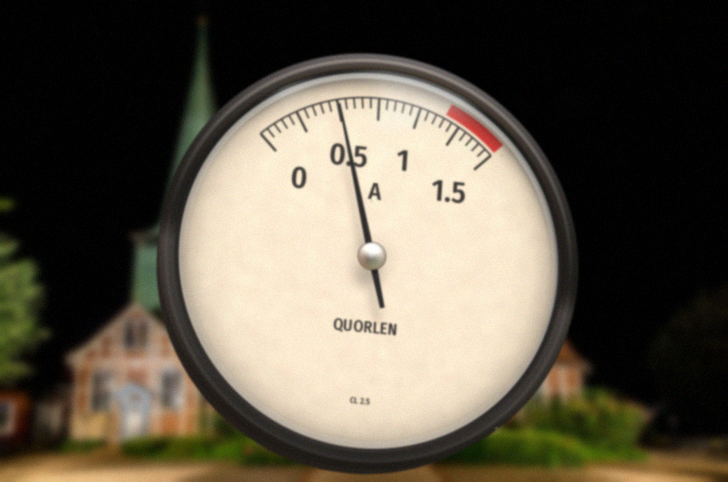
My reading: {"value": 0.5, "unit": "A"}
